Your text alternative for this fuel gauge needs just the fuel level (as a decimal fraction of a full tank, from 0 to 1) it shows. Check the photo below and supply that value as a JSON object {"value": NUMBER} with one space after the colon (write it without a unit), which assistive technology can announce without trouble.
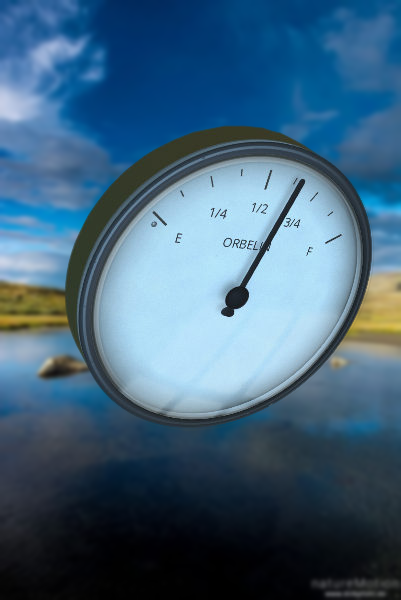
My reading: {"value": 0.625}
